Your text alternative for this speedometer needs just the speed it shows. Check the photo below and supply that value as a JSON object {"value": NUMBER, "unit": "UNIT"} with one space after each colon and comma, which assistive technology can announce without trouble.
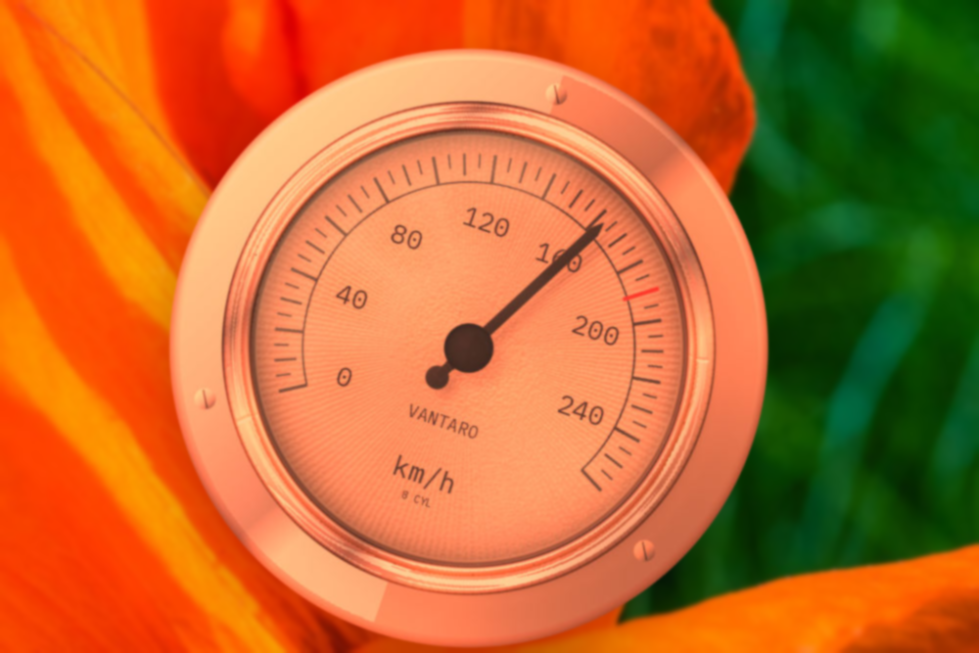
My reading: {"value": 162.5, "unit": "km/h"}
